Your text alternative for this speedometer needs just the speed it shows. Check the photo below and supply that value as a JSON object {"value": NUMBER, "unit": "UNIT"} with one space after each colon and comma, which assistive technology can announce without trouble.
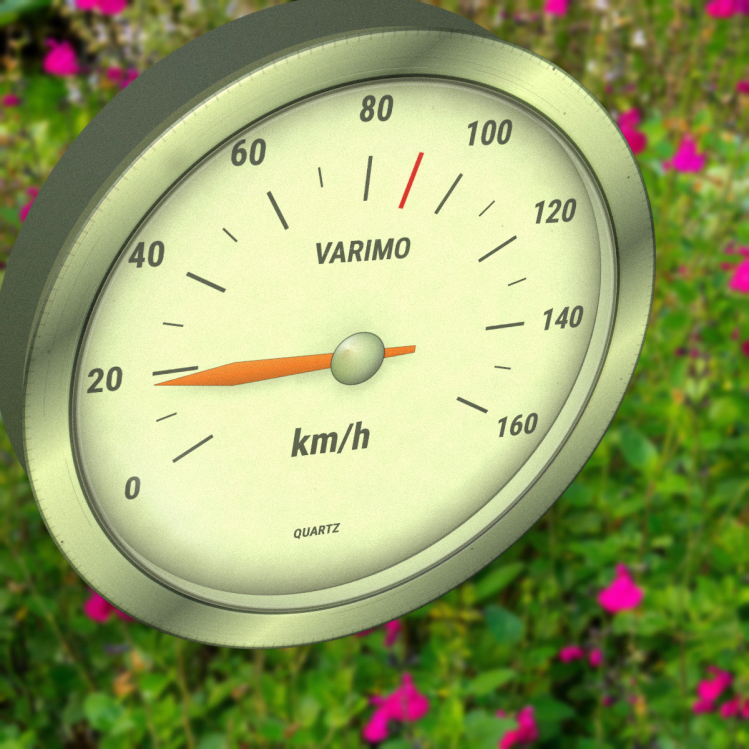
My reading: {"value": 20, "unit": "km/h"}
